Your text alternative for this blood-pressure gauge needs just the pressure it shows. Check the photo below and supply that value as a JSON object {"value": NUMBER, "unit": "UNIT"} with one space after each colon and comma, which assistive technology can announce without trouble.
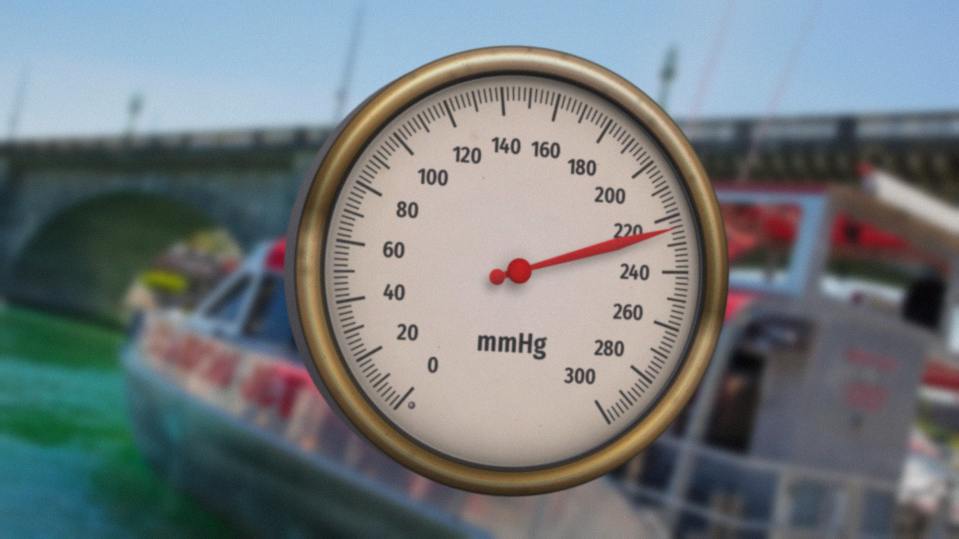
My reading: {"value": 224, "unit": "mmHg"}
